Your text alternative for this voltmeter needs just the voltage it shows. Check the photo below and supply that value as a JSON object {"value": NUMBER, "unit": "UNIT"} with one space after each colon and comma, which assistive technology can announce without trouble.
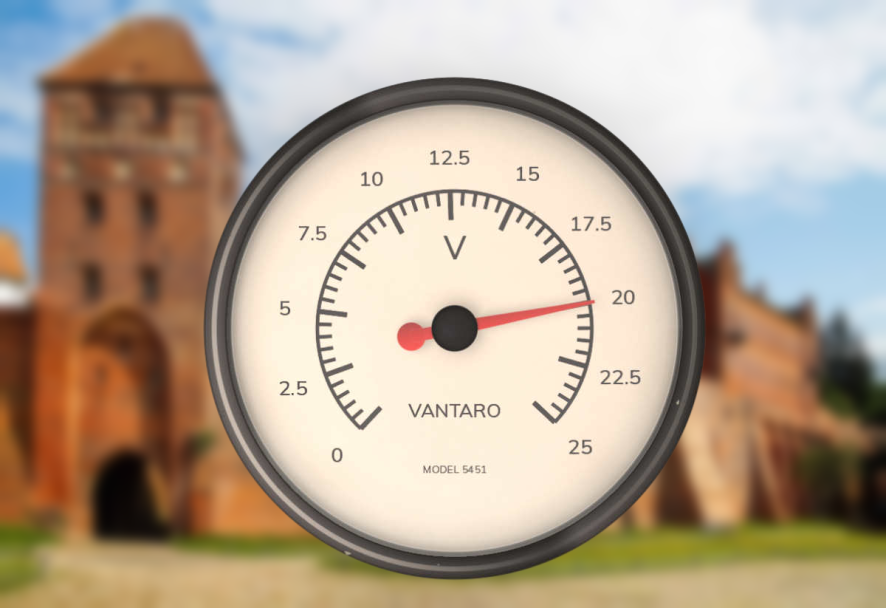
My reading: {"value": 20, "unit": "V"}
